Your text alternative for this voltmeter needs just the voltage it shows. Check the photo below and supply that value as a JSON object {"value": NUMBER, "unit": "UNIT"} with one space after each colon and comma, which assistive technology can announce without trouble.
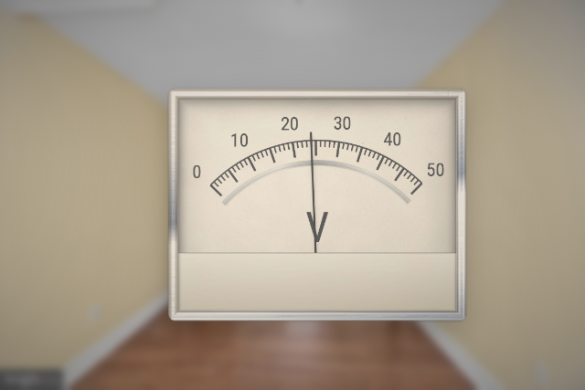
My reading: {"value": 24, "unit": "V"}
